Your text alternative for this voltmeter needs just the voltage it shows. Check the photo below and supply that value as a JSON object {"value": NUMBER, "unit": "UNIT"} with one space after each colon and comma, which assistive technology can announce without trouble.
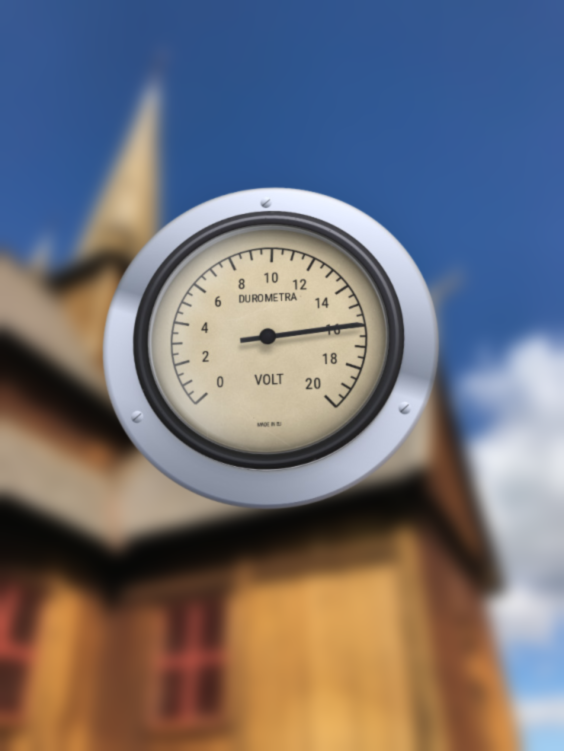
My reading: {"value": 16, "unit": "V"}
